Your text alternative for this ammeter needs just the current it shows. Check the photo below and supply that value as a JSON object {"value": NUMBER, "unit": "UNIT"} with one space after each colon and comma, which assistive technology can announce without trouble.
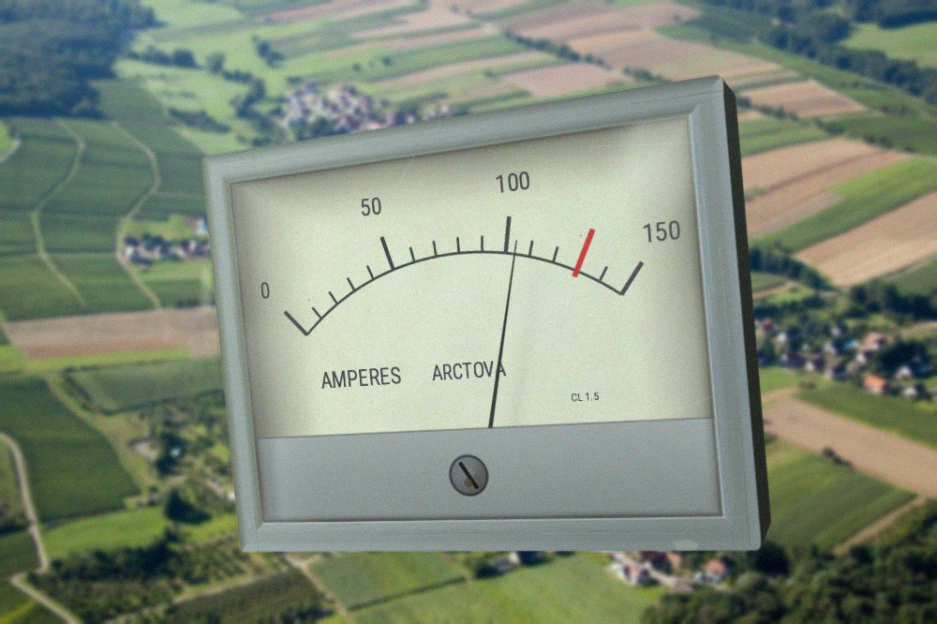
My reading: {"value": 105, "unit": "A"}
